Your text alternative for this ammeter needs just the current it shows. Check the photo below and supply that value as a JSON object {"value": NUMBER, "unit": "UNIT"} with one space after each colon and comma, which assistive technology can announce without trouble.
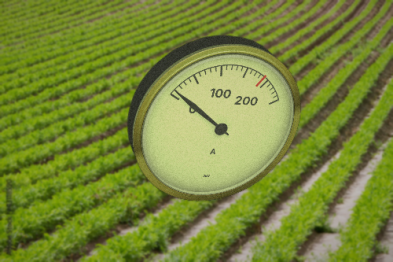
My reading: {"value": 10, "unit": "A"}
